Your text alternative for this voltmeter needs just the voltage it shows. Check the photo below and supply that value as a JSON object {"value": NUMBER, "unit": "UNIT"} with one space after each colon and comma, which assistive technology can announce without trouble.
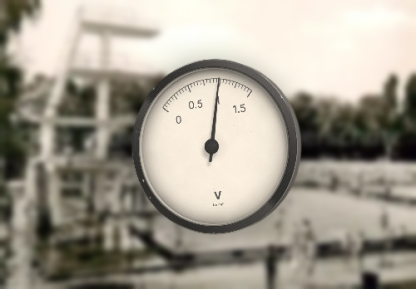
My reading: {"value": 1, "unit": "V"}
